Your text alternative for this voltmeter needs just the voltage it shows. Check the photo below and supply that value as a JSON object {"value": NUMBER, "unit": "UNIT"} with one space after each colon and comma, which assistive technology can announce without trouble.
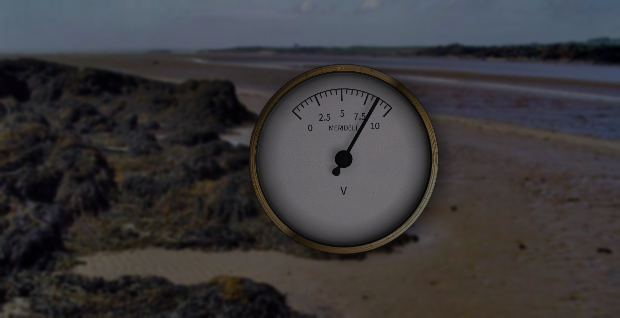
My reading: {"value": 8.5, "unit": "V"}
